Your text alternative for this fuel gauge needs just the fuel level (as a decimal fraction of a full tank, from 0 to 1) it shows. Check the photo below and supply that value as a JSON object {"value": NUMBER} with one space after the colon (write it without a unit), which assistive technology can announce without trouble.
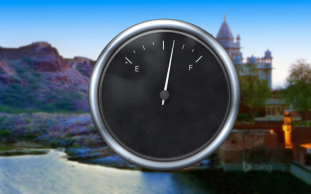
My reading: {"value": 0.625}
